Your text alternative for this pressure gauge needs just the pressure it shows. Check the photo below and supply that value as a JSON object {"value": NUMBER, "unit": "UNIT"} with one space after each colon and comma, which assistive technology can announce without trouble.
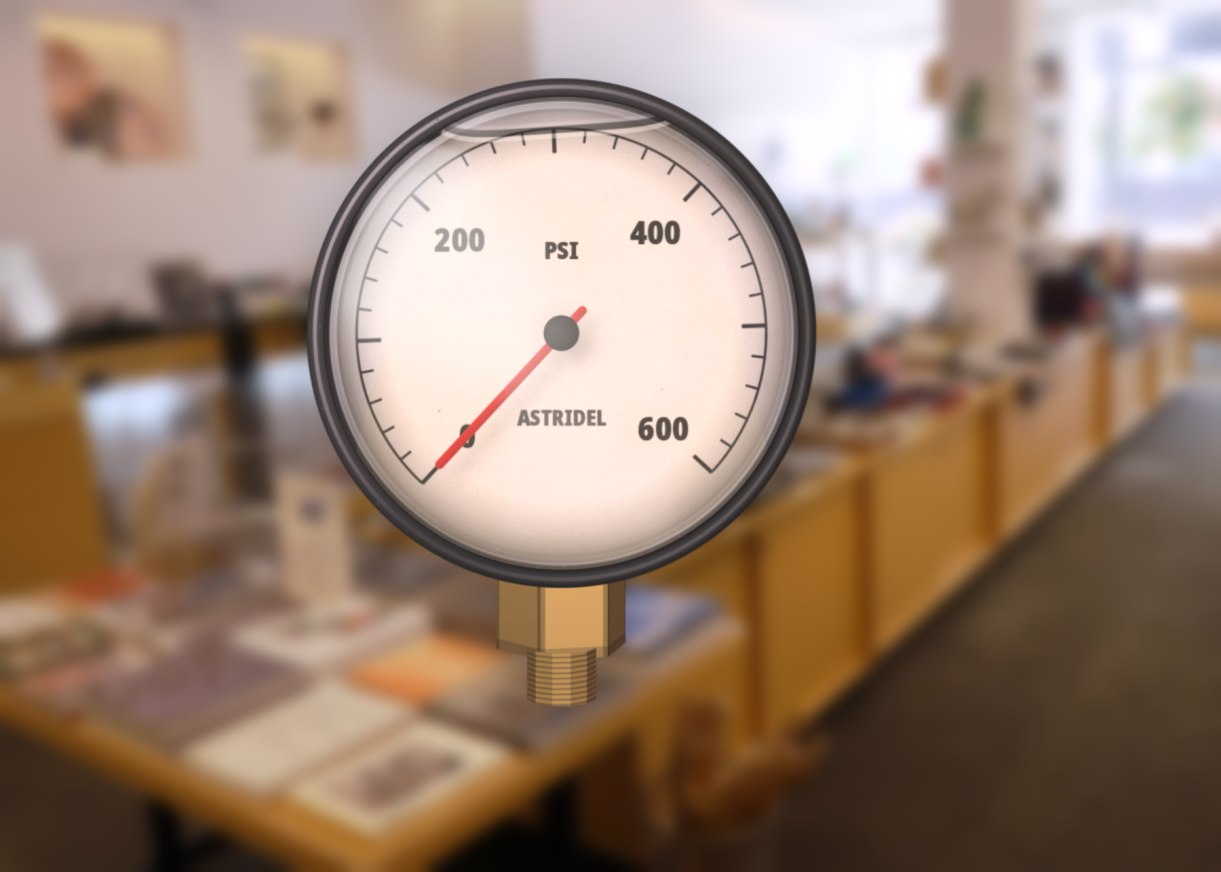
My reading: {"value": 0, "unit": "psi"}
